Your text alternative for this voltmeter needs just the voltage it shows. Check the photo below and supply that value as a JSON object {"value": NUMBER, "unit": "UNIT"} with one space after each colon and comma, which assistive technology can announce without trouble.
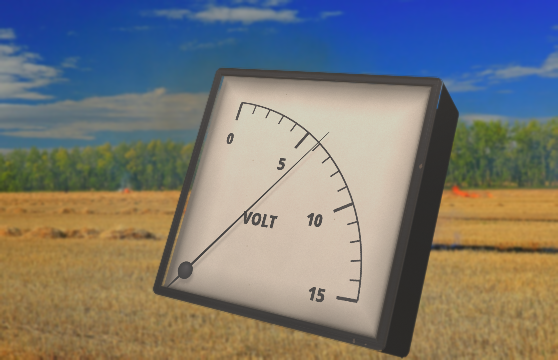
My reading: {"value": 6, "unit": "V"}
